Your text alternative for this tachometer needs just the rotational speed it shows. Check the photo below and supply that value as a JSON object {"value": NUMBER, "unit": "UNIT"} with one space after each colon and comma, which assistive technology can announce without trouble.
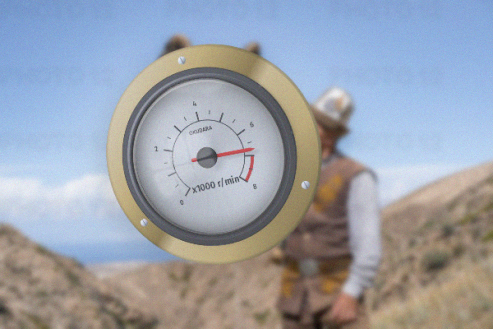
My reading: {"value": 6750, "unit": "rpm"}
